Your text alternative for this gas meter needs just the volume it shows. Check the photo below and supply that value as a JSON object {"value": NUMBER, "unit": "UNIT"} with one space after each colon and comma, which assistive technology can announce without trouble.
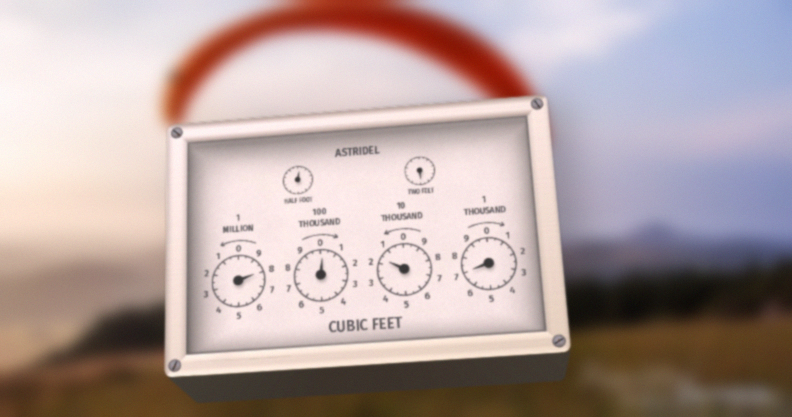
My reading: {"value": 801700, "unit": "ft³"}
